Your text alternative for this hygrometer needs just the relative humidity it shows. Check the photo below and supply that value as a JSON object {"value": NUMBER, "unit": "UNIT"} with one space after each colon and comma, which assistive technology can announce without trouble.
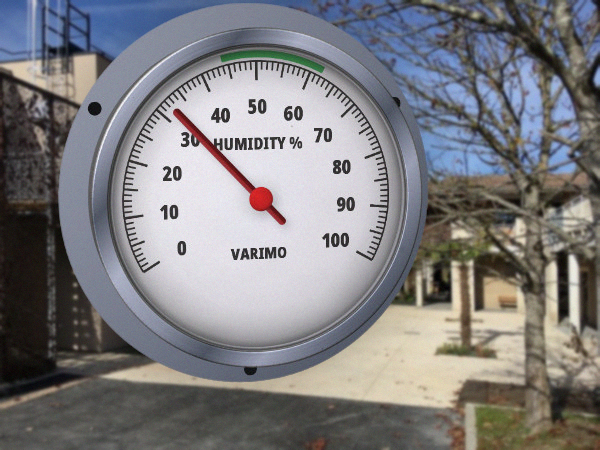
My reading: {"value": 32, "unit": "%"}
